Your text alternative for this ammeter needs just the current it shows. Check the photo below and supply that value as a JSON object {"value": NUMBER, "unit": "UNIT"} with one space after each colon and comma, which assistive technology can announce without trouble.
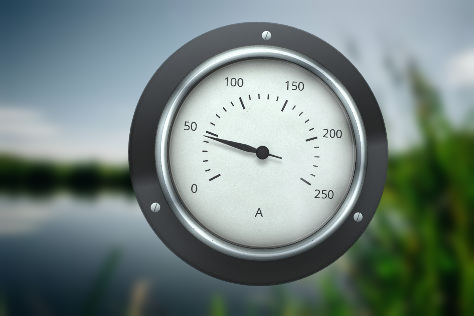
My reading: {"value": 45, "unit": "A"}
